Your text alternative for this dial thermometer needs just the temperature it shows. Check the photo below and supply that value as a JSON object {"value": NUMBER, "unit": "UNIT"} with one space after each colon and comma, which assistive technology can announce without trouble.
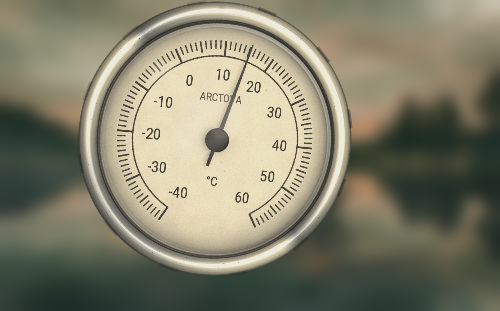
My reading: {"value": 15, "unit": "°C"}
